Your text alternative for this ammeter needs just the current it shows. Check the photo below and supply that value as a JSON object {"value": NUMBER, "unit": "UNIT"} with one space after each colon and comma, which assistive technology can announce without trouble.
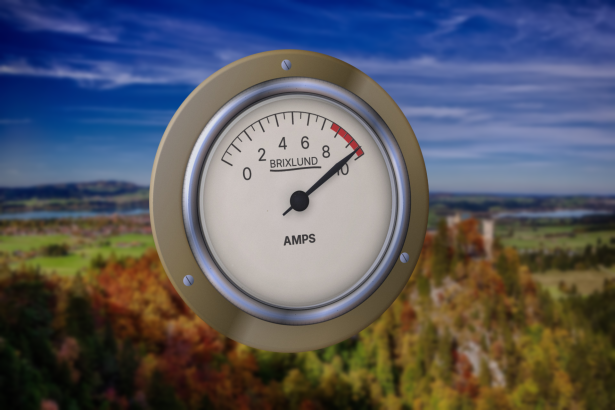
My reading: {"value": 9.5, "unit": "A"}
